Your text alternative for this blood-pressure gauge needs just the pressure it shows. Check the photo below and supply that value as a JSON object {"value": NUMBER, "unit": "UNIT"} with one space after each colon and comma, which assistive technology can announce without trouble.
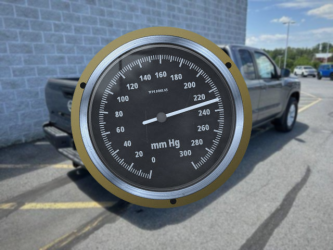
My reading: {"value": 230, "unit": "mmHg"}
